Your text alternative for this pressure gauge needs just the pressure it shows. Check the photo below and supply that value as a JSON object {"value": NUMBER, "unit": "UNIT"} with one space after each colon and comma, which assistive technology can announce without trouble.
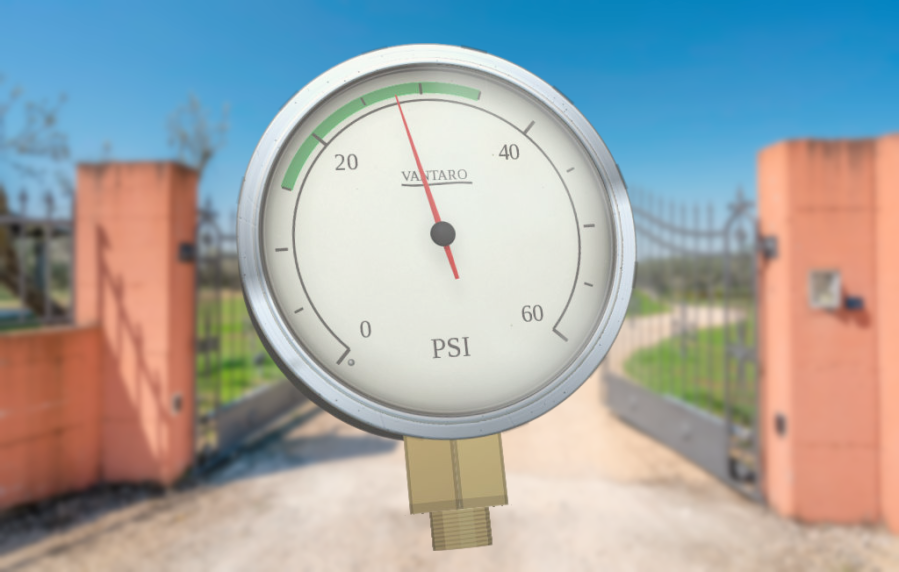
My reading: {"value": 27.5, "unit": "psi"}
